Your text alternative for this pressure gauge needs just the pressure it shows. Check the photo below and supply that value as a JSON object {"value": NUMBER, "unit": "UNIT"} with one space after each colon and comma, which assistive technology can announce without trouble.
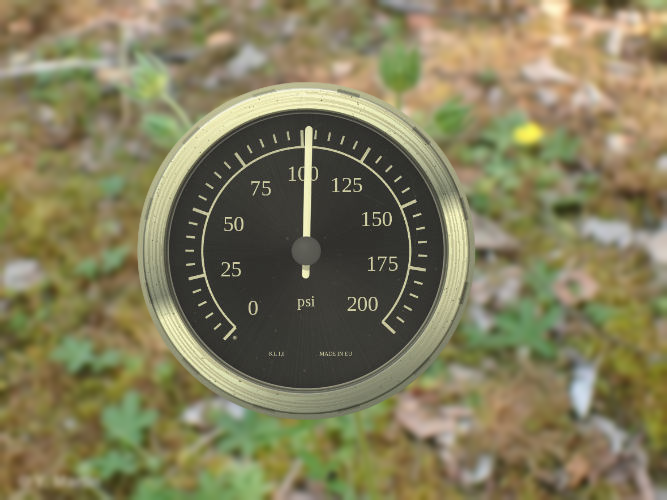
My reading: {"value": 102.5, "unit": "psi"}
